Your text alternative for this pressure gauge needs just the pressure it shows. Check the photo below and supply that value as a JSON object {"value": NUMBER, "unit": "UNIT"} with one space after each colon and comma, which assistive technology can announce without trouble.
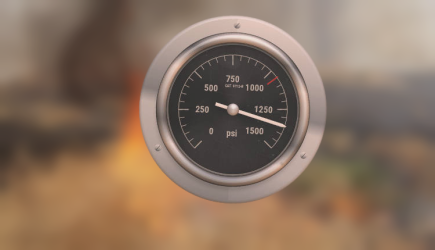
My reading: {"value": 1350, "unit": "psi"}
